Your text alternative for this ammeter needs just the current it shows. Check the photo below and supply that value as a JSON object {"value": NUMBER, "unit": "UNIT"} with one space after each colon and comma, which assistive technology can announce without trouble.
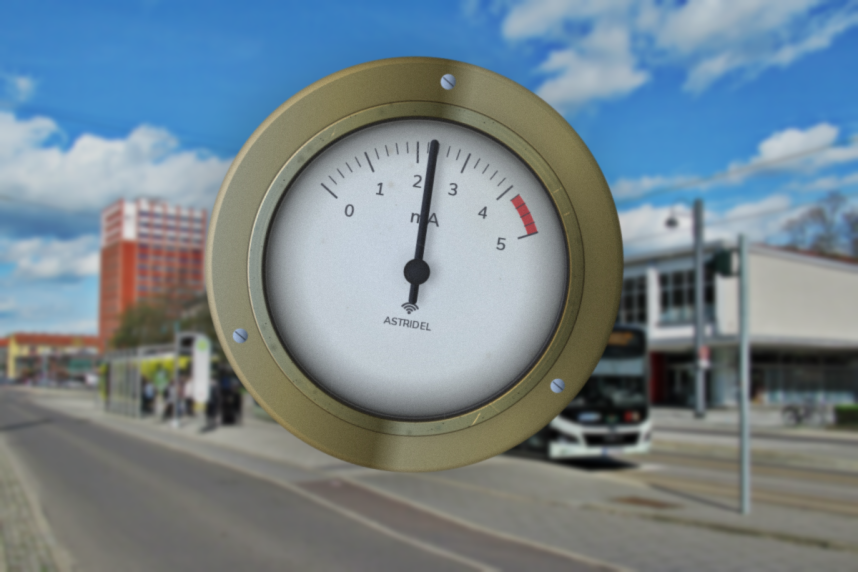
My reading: {"value": 2.3, "unit": "mA"}
